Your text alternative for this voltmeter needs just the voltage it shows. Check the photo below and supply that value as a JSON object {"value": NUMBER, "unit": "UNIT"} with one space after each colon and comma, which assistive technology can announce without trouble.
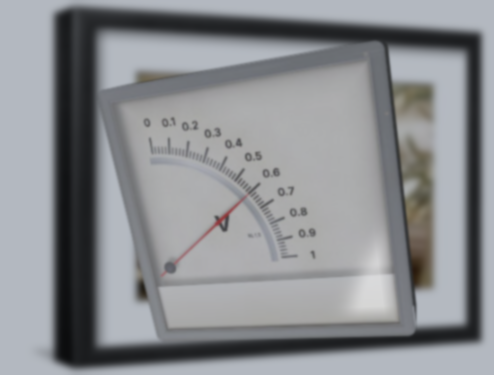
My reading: {"value": 0.6, "unit": "V"}
